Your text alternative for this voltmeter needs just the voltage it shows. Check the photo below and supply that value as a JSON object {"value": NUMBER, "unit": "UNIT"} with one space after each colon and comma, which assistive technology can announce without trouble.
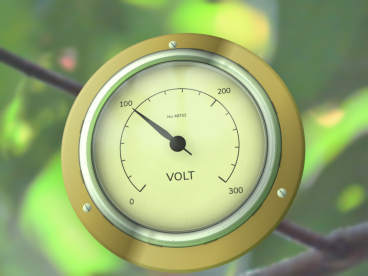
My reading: {"value": 100, "unit": "V"}
